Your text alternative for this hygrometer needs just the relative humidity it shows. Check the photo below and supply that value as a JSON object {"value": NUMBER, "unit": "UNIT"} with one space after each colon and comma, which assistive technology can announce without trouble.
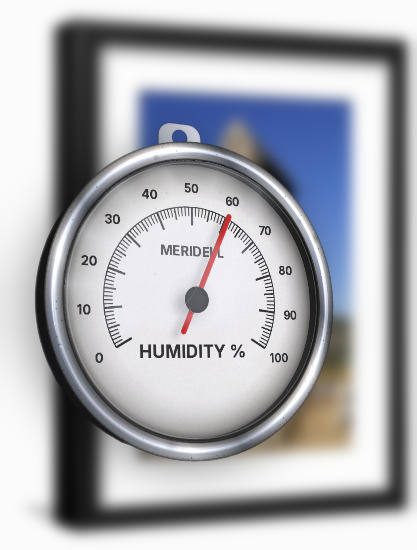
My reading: {"value": 60, "unit": "%"}
